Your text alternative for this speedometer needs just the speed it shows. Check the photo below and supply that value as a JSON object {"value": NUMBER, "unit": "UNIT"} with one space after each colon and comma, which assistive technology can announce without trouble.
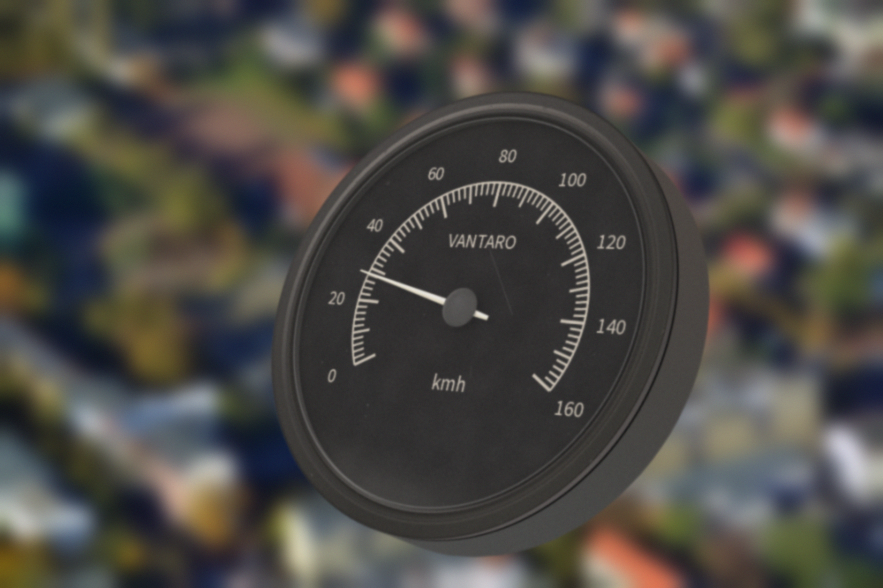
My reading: {"value": 28, "unit": "km/h"}
